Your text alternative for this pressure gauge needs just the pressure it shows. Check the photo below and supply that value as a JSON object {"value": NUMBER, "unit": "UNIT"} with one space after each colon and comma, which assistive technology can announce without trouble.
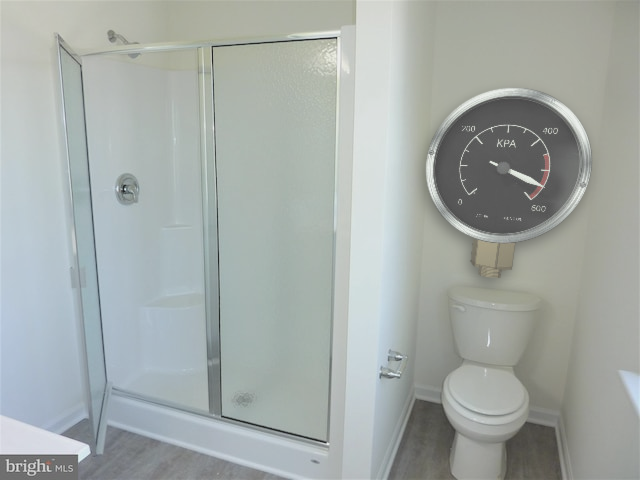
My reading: {"value": 550, "unit": "kPa"}
